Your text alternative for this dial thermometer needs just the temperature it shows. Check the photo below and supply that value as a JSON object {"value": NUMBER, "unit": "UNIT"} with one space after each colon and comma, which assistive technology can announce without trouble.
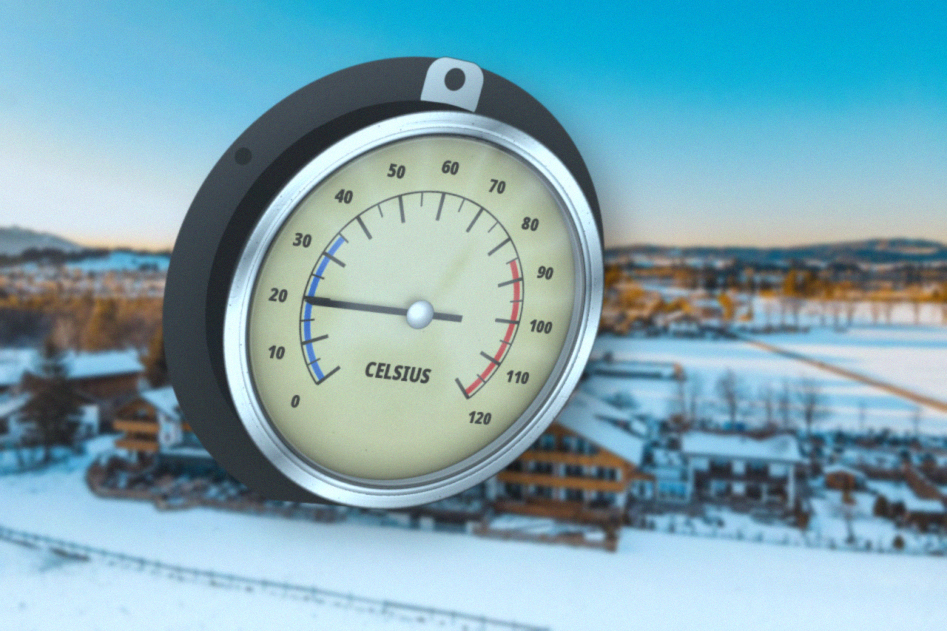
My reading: {"value": 20, "unit": "°C"}
